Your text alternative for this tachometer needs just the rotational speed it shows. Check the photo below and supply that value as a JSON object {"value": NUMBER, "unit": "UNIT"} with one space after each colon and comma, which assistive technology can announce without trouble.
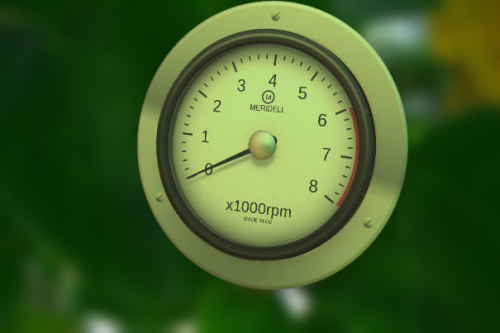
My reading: {"value": 0, "unit": "rpm"}
